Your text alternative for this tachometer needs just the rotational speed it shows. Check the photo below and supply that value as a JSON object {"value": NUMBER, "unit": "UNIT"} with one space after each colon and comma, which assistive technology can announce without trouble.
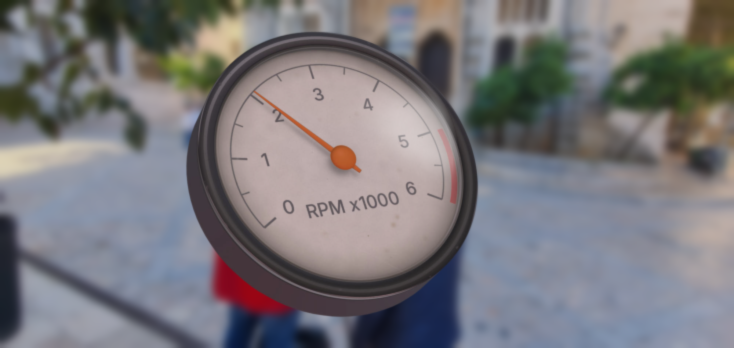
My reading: {"value": 2000, "unit": "rpm"}
